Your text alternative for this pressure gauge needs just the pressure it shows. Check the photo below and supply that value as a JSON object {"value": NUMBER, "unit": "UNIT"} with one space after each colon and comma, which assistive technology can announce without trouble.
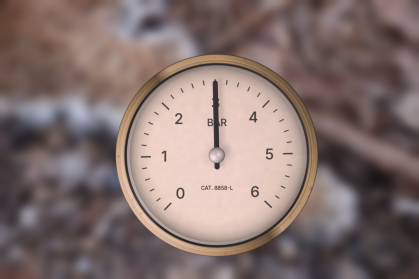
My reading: {"value": 3, "unit": "bar"}
